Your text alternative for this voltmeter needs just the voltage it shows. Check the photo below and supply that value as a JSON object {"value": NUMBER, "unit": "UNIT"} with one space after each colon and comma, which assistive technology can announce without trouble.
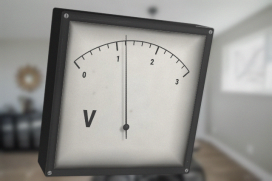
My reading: {"value": 1.2, "unit": "V"}
